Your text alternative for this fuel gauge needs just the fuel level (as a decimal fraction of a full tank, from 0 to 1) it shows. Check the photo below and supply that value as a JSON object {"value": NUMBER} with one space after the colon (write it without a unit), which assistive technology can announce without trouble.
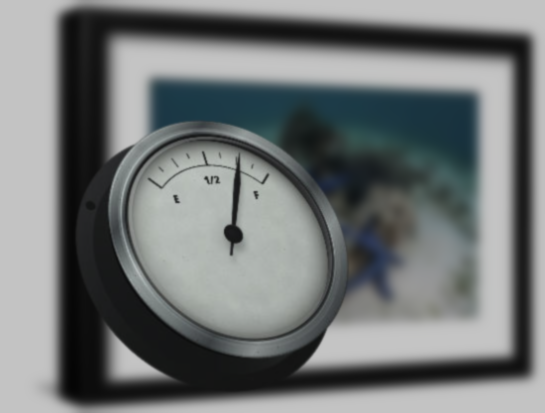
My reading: {"value": 0.75}
